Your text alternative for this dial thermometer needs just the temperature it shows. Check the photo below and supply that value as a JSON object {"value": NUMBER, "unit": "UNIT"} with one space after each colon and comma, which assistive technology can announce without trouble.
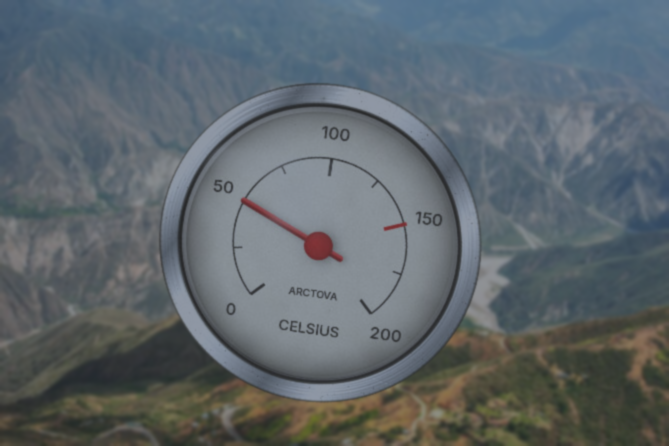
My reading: {"value": 50, "unit": "°C"}
